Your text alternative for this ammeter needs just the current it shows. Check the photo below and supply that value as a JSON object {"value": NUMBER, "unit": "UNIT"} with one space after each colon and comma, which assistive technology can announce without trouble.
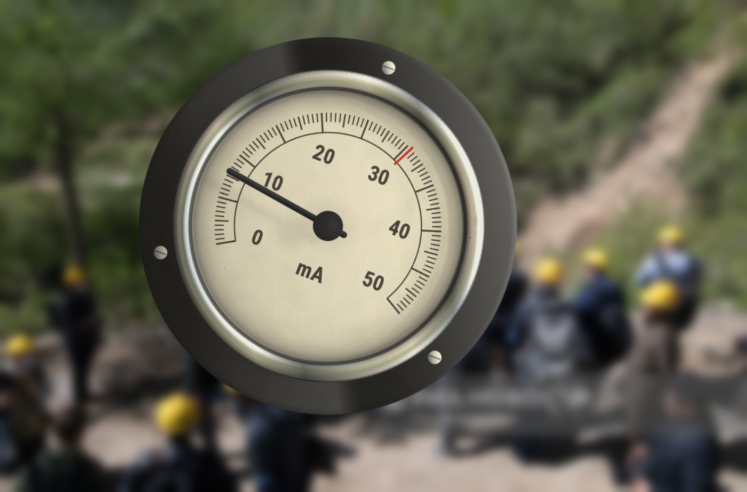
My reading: {"value": 8, "unit": "mA"}
